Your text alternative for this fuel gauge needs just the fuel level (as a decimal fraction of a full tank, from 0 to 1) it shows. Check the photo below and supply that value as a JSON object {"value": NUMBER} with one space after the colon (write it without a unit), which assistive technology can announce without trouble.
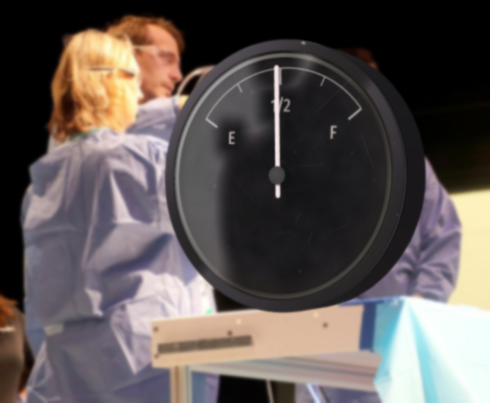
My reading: {"value": 0.5}
